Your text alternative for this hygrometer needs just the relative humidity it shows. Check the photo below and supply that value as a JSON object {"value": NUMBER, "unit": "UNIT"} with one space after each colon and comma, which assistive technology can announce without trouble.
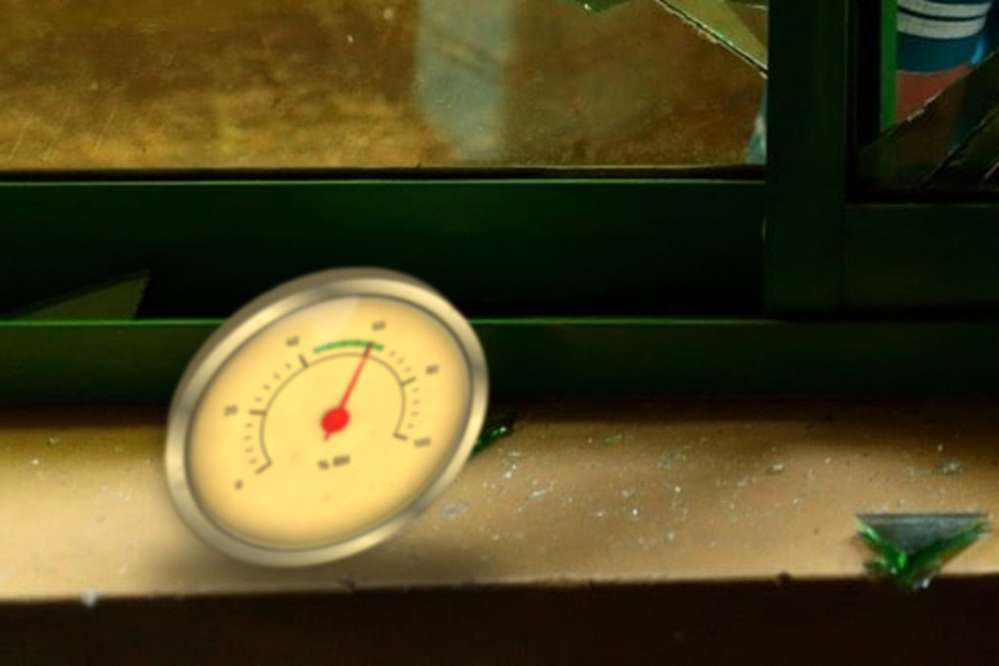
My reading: {"value": 60, "unit": "%"}
